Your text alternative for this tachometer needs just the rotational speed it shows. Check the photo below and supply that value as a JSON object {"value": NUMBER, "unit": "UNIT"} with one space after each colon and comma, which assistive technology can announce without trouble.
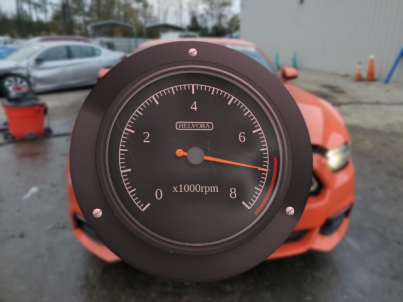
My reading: {"value": 7000, "unit": "rpm"}
